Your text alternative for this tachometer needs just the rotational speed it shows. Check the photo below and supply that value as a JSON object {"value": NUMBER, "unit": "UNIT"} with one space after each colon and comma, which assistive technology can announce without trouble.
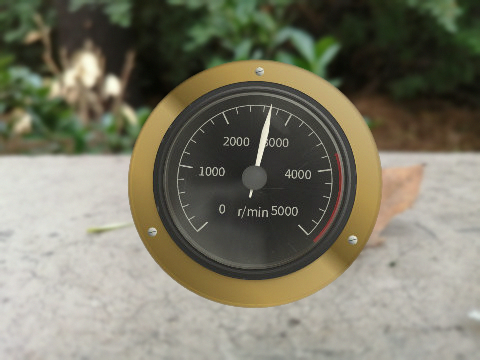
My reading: {"value": 2700, "unit": "rpm"}
